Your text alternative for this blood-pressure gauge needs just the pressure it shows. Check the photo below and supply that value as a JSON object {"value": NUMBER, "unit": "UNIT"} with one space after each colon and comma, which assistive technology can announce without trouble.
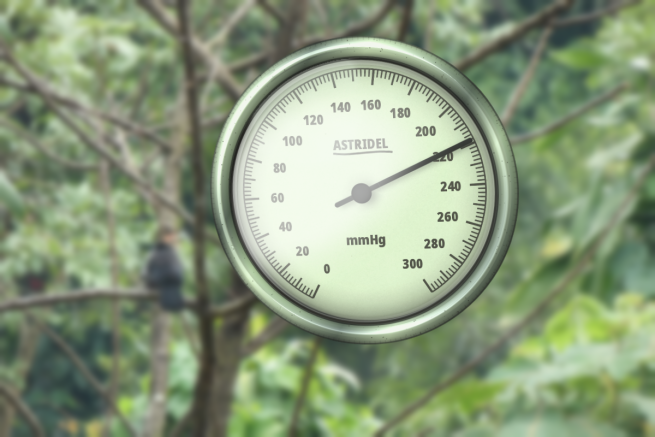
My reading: {"value": 218, "unit": "mmHg"}
